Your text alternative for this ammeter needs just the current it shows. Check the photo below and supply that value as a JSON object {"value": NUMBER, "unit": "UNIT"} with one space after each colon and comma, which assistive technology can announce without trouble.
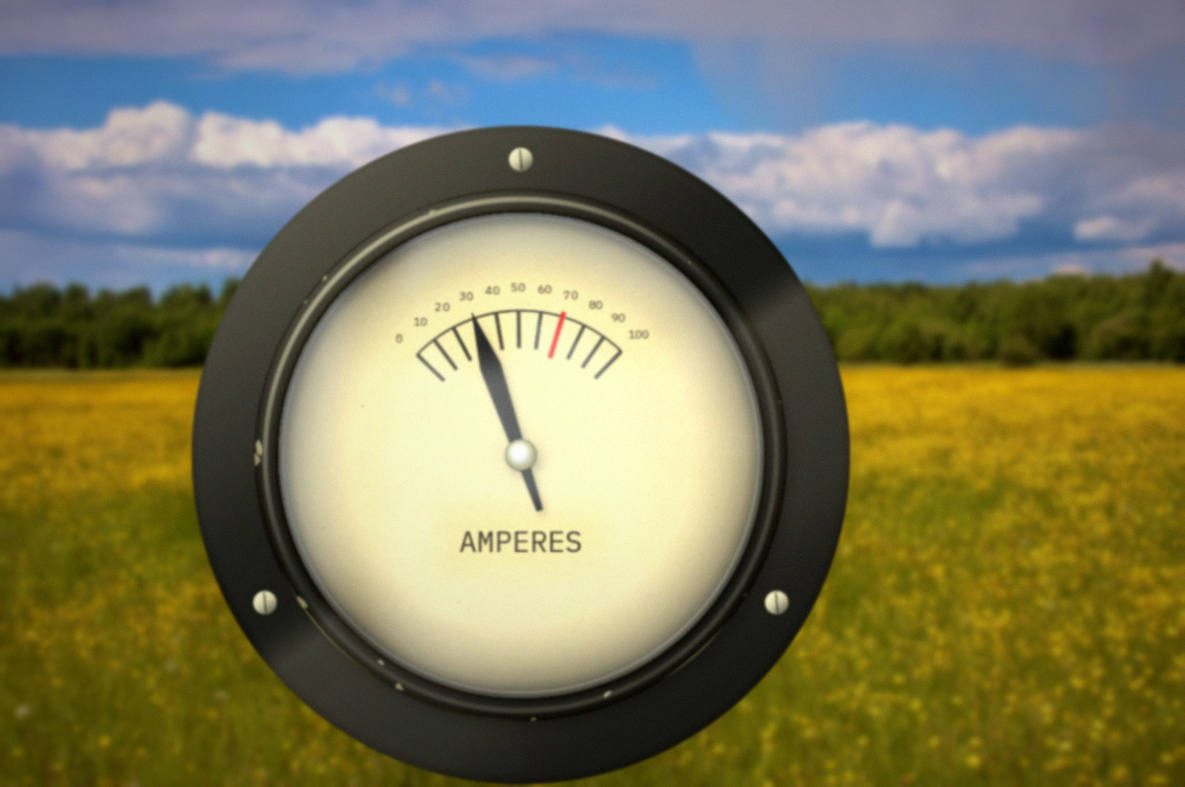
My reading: {"value": 30, "unit": "A"}
